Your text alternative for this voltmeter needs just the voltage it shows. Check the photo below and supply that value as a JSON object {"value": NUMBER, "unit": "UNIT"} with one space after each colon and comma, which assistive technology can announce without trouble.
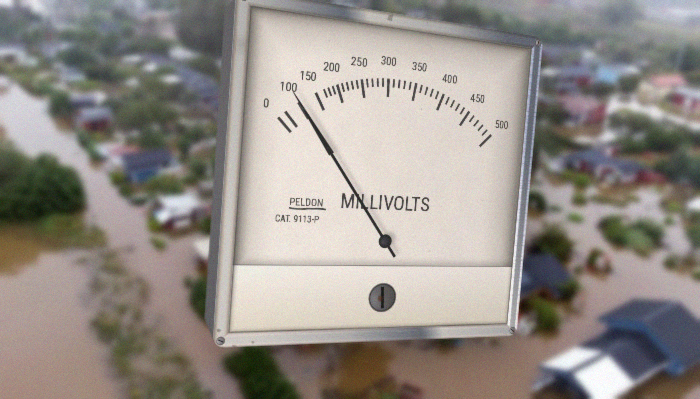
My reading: {"value": 100, "unit": "mV"}
